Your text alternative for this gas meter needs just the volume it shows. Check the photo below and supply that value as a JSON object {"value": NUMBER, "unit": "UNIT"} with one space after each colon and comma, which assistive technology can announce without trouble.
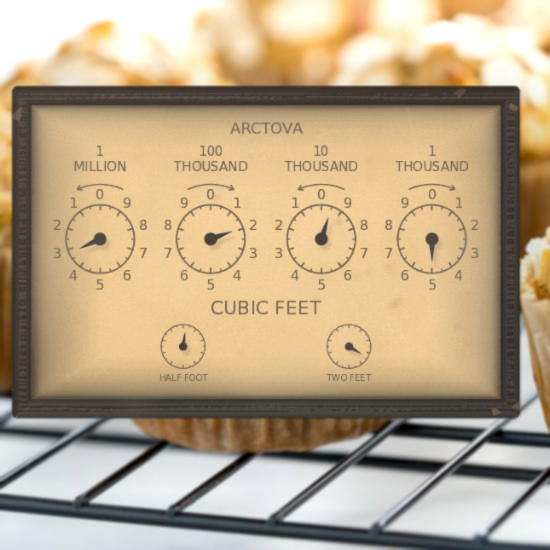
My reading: {"value": 319500, "unit": "ft³"}
